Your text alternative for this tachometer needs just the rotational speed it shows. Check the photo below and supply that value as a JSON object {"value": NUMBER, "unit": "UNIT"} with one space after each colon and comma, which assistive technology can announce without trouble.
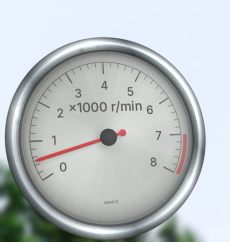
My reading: {"value": 500, "unit": "rpm"}
